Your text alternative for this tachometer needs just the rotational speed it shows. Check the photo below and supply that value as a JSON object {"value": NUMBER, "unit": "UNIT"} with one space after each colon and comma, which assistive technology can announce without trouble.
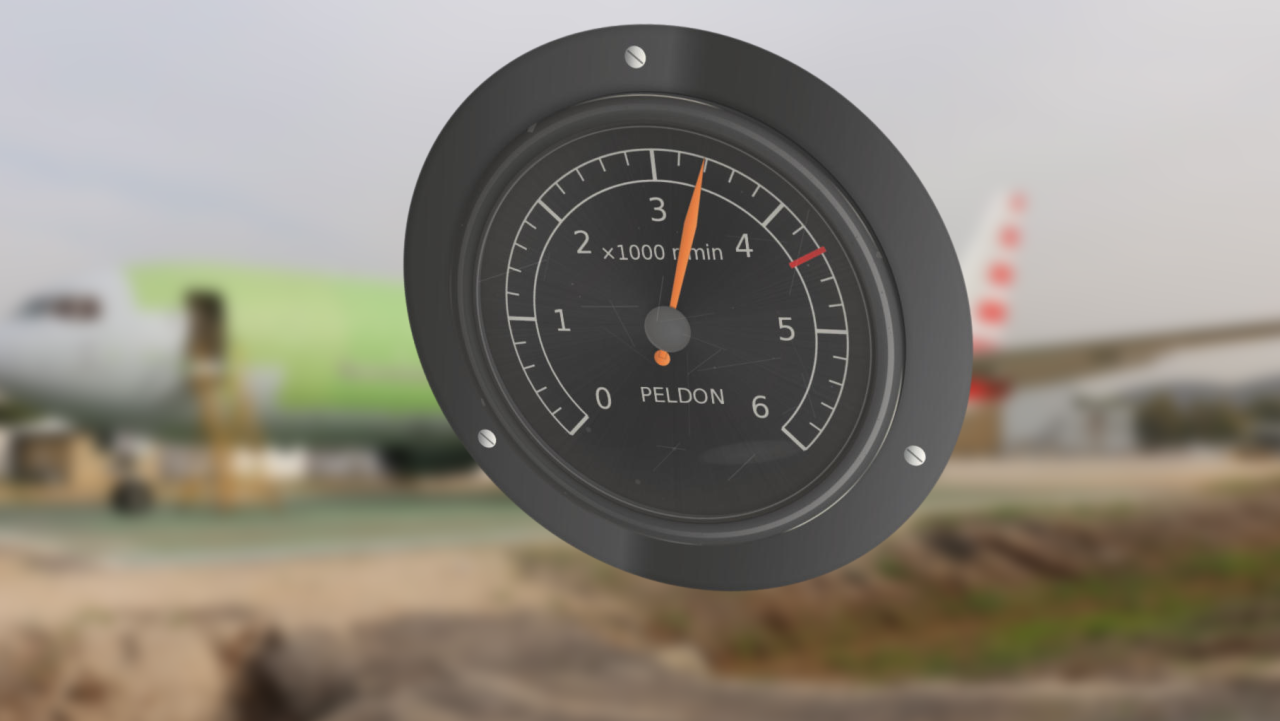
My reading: {"value": 3400, "unit": "rpm"}
